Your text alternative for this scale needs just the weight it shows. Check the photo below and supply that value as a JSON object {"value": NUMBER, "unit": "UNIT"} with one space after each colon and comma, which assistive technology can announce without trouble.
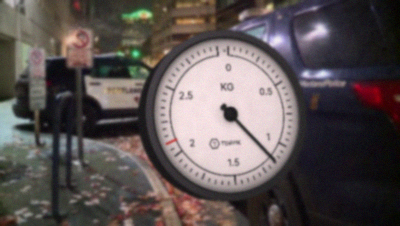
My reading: {"value": 1.15, "unit": "kg"}
